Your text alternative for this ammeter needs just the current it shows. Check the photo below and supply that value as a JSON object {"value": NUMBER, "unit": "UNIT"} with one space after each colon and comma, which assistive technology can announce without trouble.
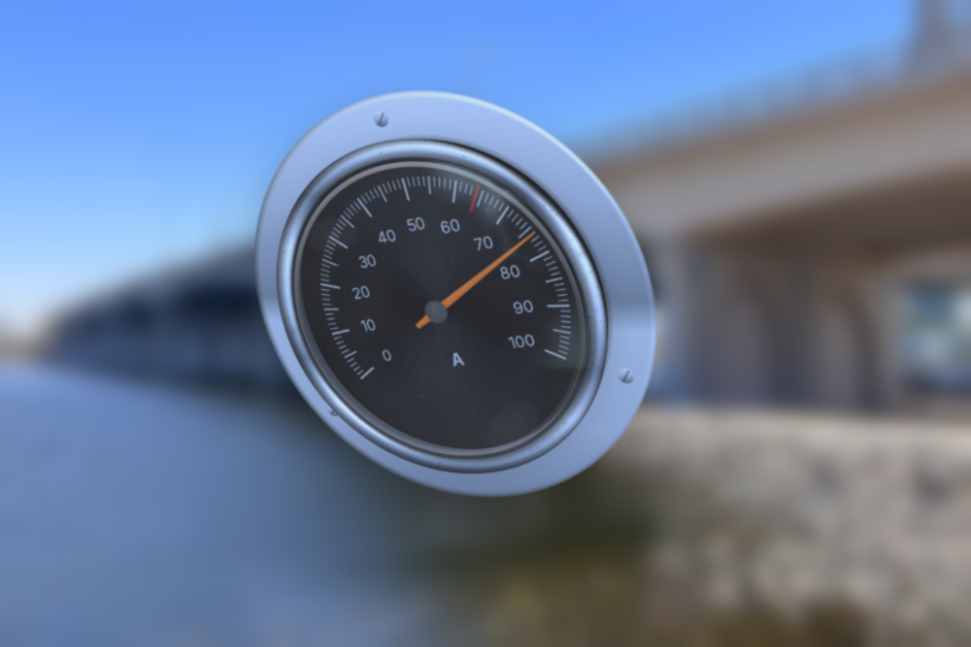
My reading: {"value": 76, "unit": "A"}
